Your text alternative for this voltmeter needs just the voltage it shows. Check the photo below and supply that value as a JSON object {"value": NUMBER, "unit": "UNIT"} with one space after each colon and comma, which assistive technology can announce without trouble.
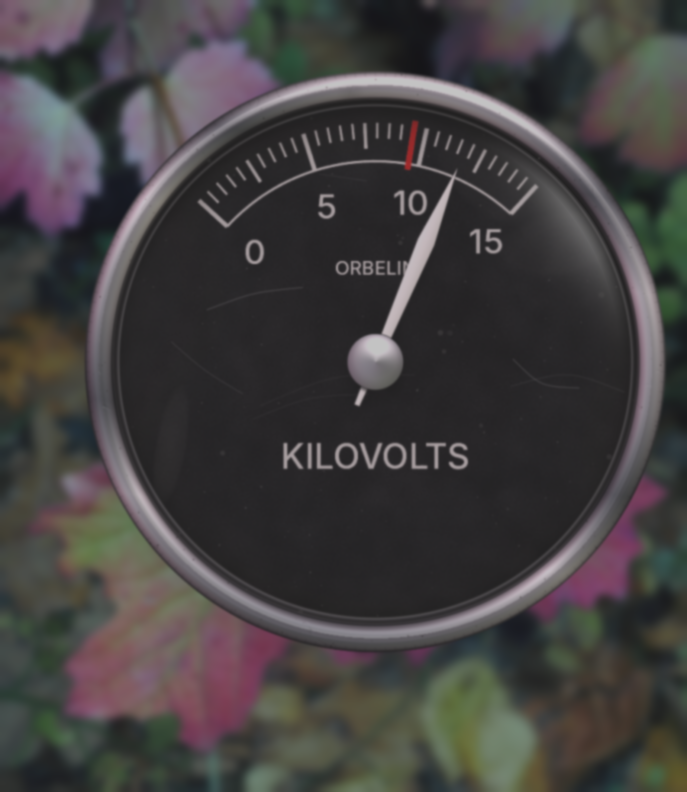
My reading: {"value": 11.75, "unit": "kV"}
